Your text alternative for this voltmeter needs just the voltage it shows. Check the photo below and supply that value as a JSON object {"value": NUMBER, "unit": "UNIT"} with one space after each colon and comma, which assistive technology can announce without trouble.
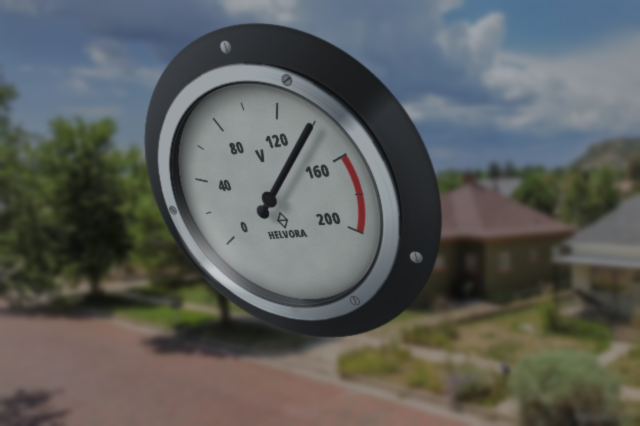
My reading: {"value": 140, "unit": "V"}
